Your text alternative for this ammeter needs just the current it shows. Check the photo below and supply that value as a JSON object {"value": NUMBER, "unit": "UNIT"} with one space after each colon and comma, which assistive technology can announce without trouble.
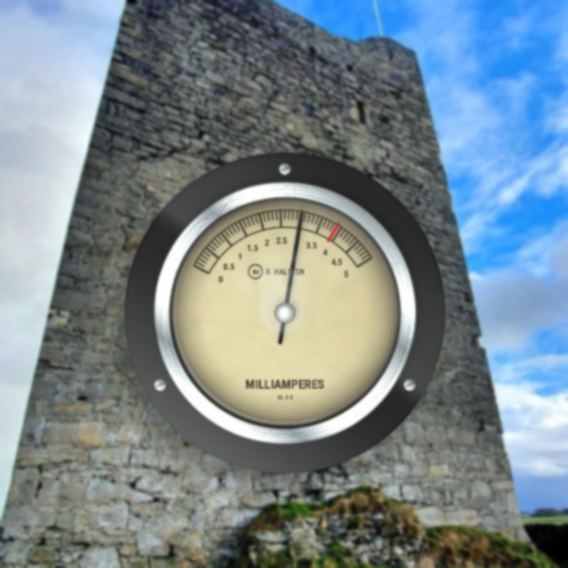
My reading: {"value": 3, "unit": "mA"}
